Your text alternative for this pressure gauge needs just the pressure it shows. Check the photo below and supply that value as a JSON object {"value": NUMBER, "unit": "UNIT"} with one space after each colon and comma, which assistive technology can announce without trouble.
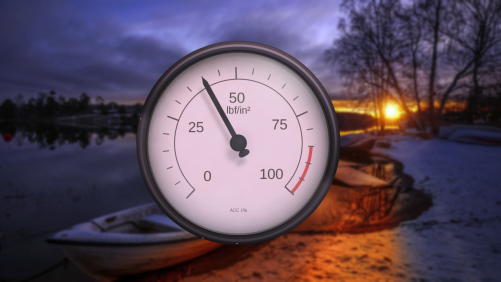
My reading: {"value": 40, "unit": "psi"}
